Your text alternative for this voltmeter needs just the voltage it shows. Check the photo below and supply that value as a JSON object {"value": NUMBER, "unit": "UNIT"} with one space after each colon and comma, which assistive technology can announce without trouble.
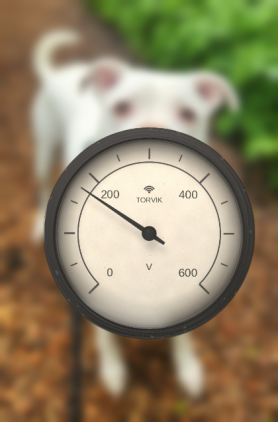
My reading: {"value": 175, "unit": "V"}
